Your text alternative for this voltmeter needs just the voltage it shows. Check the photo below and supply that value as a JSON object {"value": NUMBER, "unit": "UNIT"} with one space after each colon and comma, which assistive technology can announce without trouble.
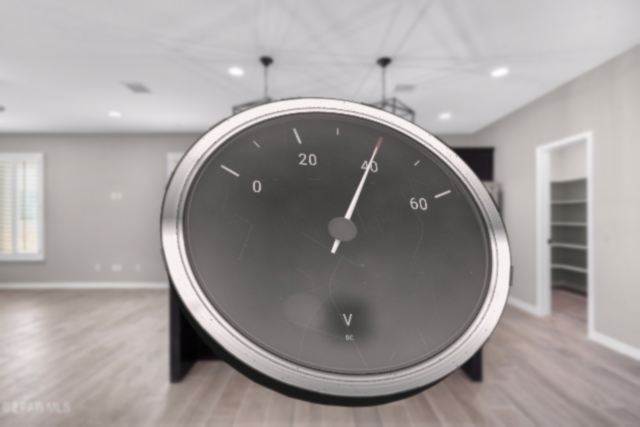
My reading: {"value": 40, "unit": "V"}
